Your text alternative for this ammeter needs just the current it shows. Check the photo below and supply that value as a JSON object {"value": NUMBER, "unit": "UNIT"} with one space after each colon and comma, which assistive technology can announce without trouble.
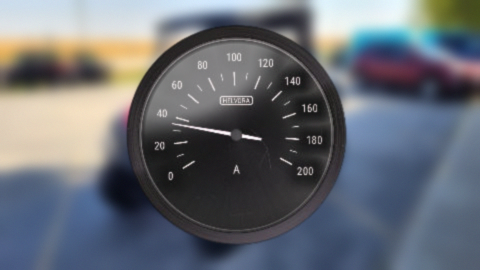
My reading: {"value": 35, "unit": "A"}
